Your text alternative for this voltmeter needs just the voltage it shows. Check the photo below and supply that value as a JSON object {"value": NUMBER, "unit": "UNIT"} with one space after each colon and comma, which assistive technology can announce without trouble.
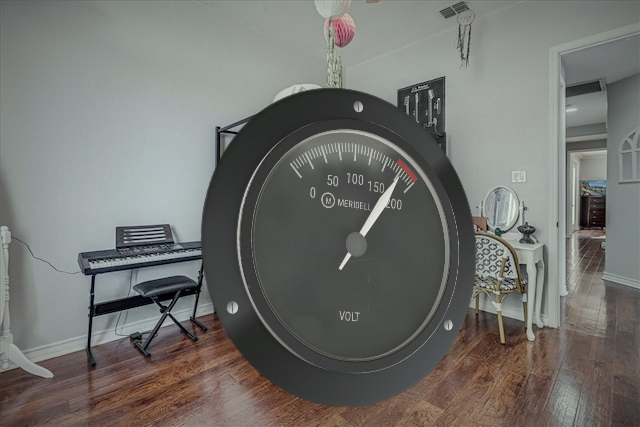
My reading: {"value": 175, "unit": "V"}
